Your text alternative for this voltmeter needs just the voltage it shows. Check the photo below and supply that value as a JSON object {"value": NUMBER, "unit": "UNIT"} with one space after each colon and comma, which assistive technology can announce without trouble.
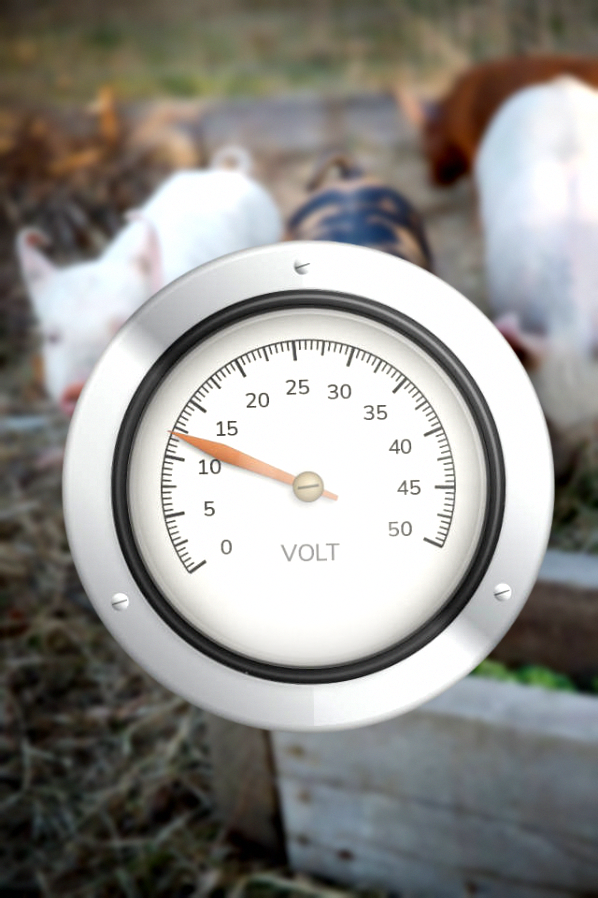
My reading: {"value": 12, "unit": "V"}
